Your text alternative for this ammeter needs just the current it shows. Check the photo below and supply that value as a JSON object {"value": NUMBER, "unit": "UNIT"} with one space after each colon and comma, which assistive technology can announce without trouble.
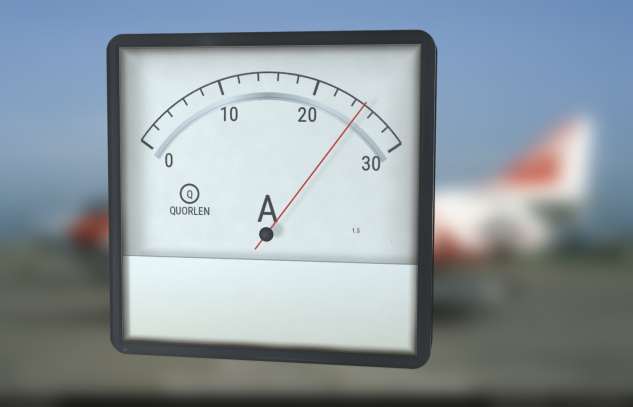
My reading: {"value": 25, "unit": "A"}
